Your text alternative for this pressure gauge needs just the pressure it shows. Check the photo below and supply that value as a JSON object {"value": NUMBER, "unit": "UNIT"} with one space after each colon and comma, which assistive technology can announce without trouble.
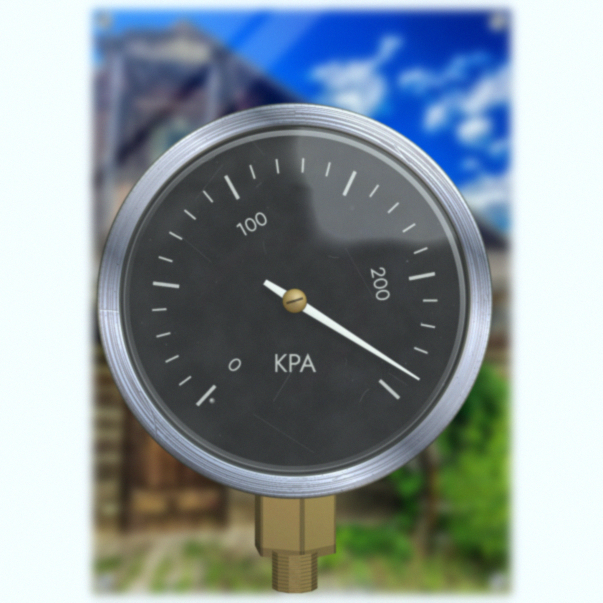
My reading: {"value": 240, "unit": "kPa"}
